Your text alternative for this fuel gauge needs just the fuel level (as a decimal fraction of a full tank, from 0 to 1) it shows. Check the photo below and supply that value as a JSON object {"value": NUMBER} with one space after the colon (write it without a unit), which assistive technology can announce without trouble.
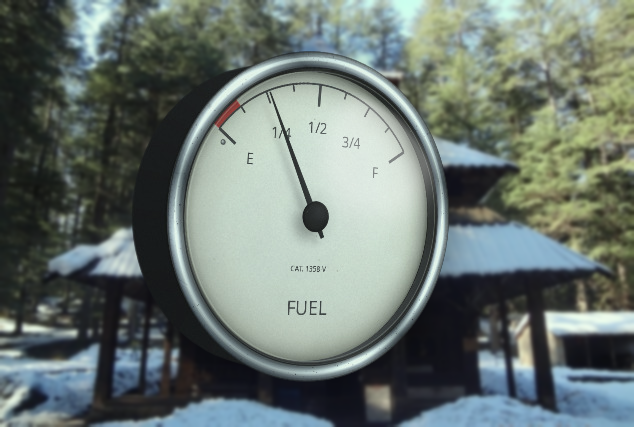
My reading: {"value": 0.25}
